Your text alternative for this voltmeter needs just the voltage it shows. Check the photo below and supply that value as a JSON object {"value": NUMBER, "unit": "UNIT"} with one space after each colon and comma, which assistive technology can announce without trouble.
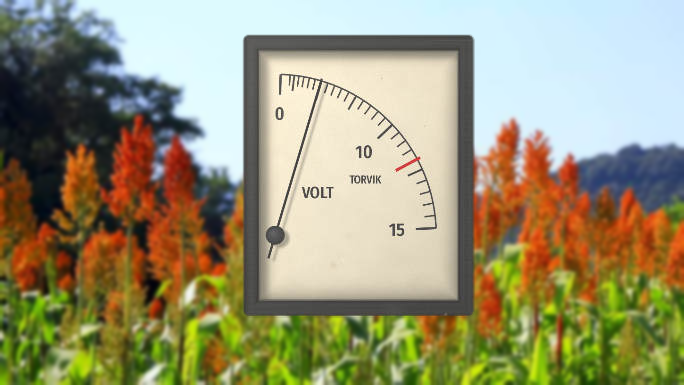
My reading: {"value": 5, "unit": "V"}
